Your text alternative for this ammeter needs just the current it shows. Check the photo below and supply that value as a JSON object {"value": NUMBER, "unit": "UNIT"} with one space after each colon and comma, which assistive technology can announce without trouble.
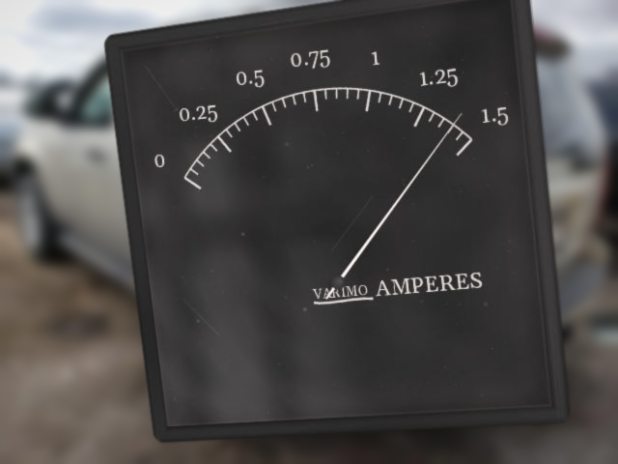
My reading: {"value": 1.4, "unit": "A"}
